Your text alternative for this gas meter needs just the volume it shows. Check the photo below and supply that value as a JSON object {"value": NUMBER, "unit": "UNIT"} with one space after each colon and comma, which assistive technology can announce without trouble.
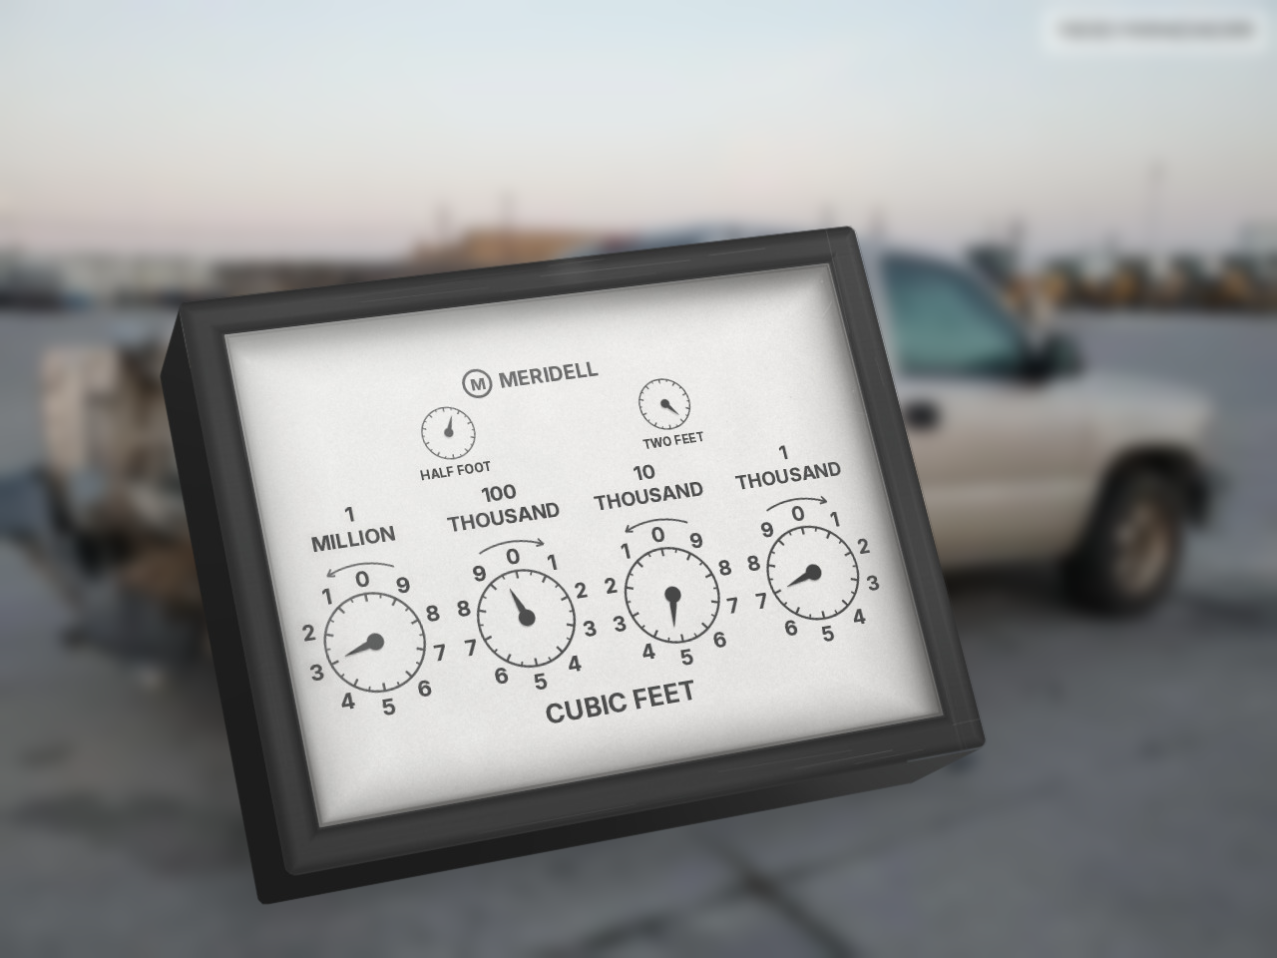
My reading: {"value": 294700, "unit": "ft³"}
